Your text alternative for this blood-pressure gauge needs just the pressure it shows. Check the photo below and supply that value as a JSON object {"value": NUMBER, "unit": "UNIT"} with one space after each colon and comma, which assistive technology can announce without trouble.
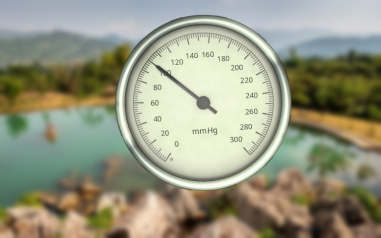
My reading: {"value": 100, "unit": "mmHg"}
